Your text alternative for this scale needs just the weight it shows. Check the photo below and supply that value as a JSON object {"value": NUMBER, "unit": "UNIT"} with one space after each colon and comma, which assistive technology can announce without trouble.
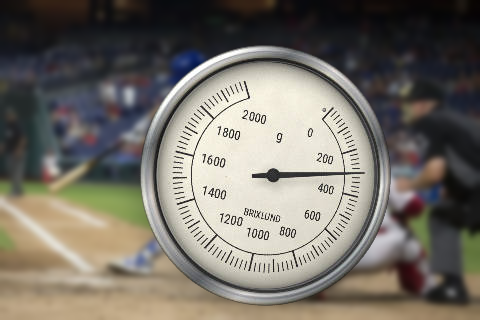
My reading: {"value": 300, "unit": "g"}
